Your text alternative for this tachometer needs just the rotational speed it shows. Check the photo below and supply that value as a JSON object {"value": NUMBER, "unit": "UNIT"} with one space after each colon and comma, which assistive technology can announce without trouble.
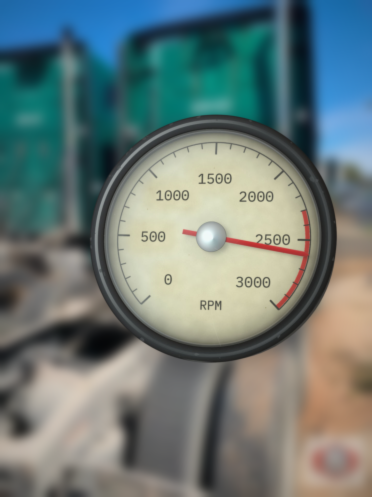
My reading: {"value": 2600, "unit": "rpm"}
